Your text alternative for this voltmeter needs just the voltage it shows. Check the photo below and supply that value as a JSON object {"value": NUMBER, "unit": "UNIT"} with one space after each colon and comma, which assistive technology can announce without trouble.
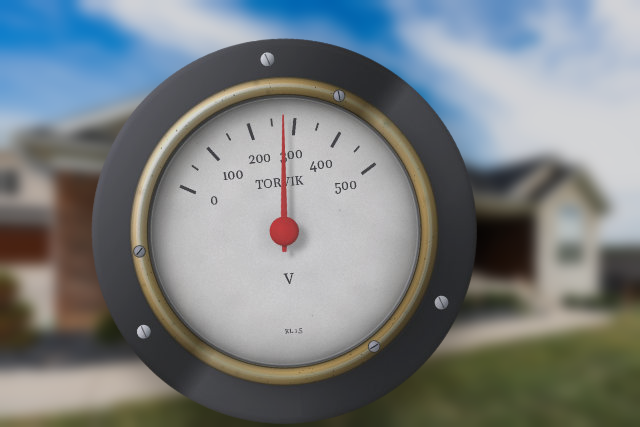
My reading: {"value": 275, "unit": "V"}
